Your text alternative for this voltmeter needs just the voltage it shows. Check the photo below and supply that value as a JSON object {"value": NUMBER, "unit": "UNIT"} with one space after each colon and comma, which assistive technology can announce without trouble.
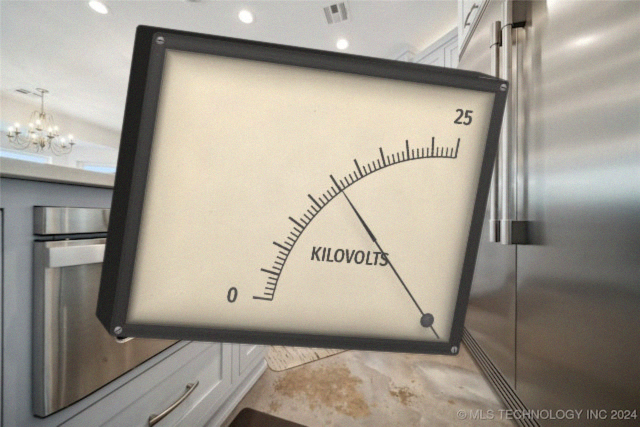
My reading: {"value": 12.5, "unit": "kV"}
